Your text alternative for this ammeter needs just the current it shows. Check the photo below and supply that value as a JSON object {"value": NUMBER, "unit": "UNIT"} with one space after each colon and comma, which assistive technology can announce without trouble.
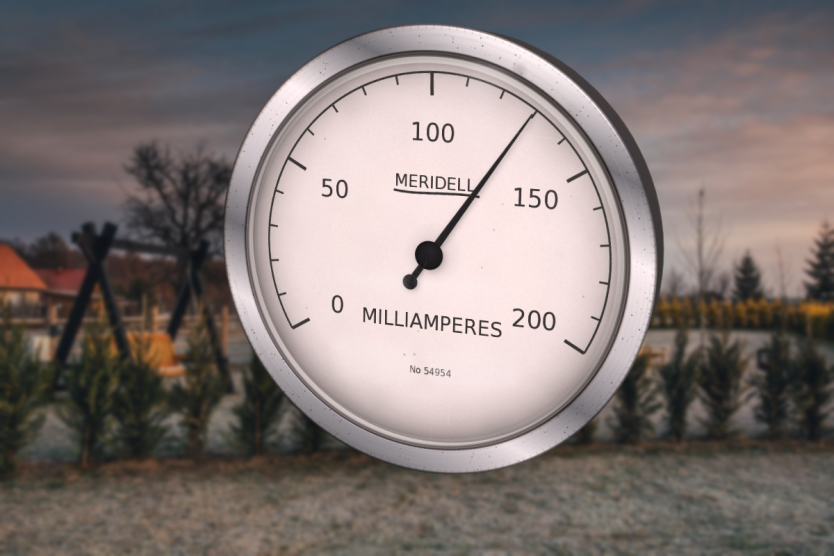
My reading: {"value": 130, "unit": "mA"}
